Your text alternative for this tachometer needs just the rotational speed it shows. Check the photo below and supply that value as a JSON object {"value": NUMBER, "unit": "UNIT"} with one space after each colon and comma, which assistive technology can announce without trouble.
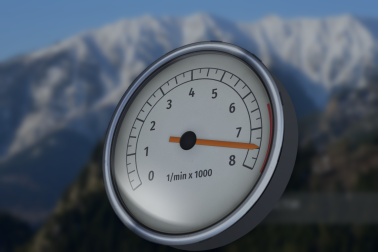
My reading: {"value": 7500, "unit": "rpm"}
